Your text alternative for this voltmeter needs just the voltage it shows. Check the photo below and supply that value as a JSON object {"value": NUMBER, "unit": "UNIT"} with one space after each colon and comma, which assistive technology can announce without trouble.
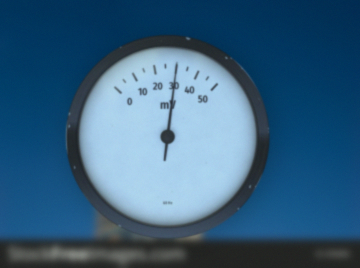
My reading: {"value": 30, "unit": "mV"}
